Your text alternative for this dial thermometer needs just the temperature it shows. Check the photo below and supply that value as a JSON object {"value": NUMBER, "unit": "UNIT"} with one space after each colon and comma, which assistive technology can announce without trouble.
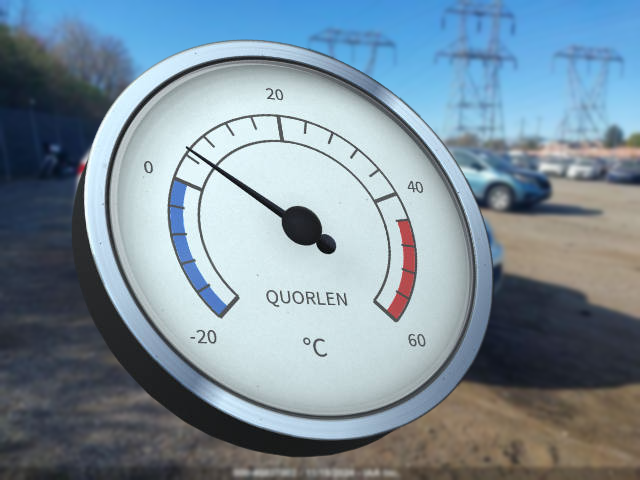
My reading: {"value": 4, "unit": "°C"}
